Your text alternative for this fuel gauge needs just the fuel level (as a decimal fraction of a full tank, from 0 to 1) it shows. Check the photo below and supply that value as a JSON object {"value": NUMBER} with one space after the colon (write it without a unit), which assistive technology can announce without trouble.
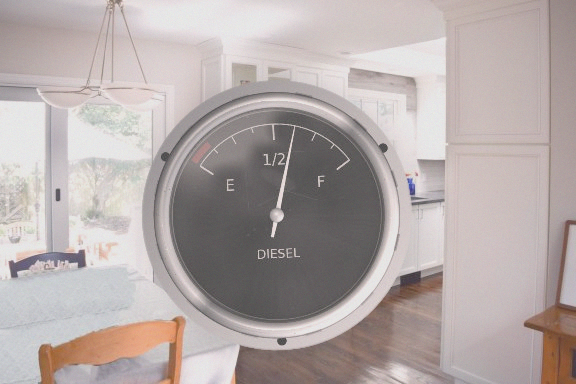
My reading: {"value": 0.625}
